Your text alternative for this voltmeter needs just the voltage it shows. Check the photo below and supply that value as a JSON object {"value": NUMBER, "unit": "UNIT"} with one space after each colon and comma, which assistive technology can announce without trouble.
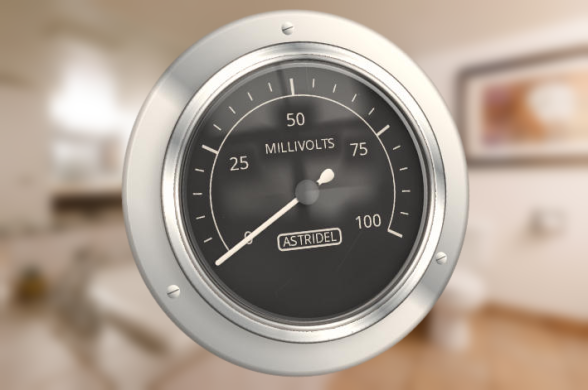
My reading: {"value": 0, "unit": "mV"}
